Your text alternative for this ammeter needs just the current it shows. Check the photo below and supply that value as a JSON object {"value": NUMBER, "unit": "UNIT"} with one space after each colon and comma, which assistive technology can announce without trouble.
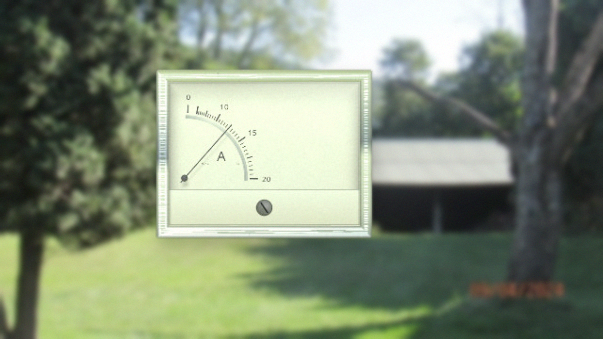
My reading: {"value": 12.5, "unit": "A"}
